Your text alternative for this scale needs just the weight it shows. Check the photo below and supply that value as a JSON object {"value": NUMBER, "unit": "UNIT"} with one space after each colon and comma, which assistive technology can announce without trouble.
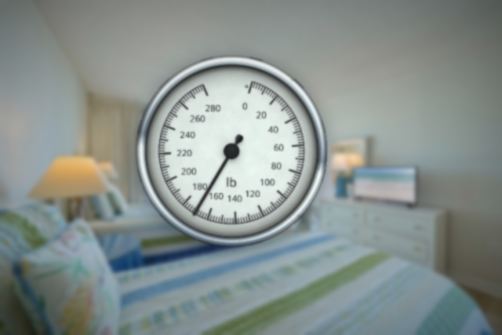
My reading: {"value": 170, "unit": "lb"}
